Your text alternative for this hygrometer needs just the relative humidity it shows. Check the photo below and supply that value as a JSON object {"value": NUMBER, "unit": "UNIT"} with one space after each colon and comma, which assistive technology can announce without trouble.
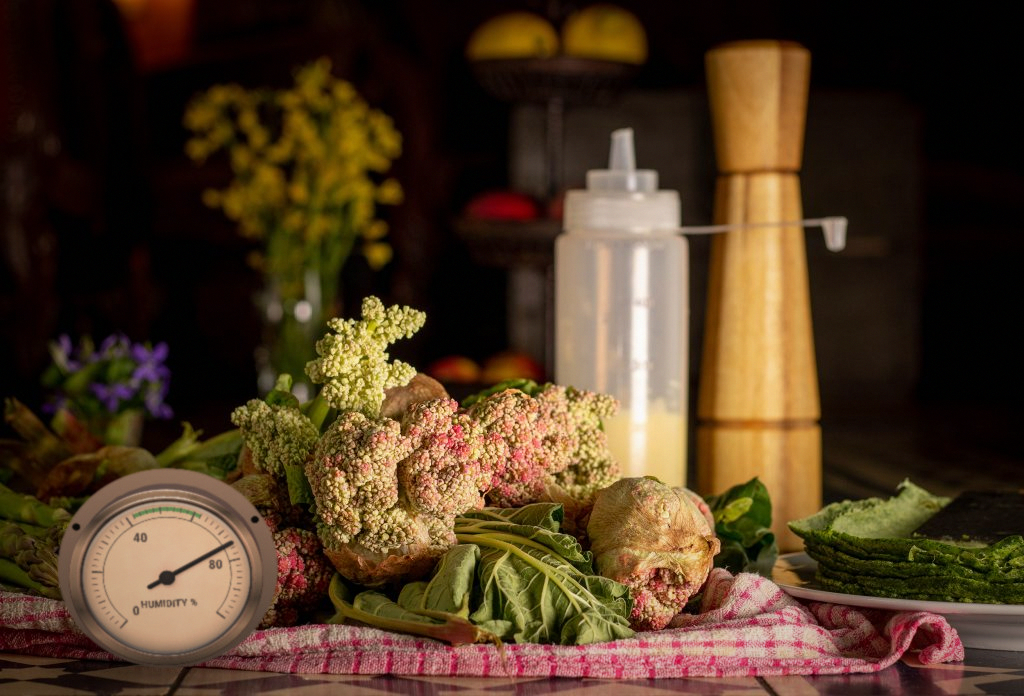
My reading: {"value": 74, "unit": "%"}
